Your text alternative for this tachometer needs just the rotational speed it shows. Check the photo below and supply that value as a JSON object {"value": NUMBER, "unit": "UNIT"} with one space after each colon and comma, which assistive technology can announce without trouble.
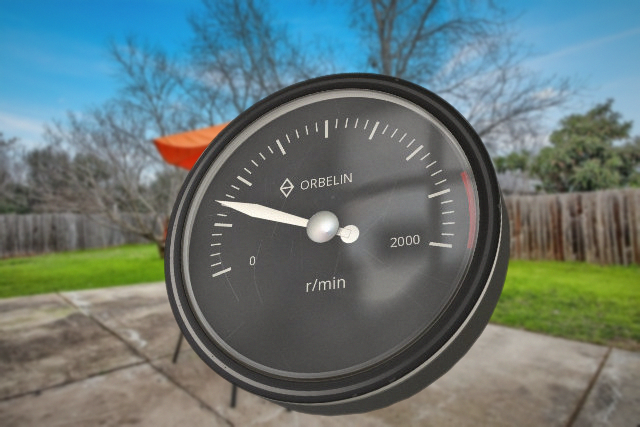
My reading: {"value": 350, "unit": "rpm"}
